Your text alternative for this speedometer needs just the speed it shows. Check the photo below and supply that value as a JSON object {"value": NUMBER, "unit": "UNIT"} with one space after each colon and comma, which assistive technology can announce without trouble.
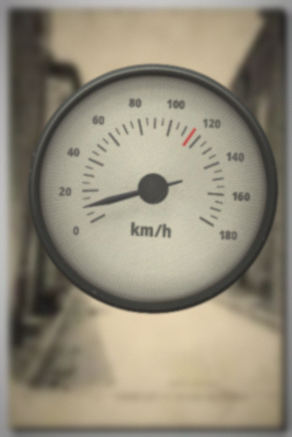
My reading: {"value": 10, "unit": "km/h"}
